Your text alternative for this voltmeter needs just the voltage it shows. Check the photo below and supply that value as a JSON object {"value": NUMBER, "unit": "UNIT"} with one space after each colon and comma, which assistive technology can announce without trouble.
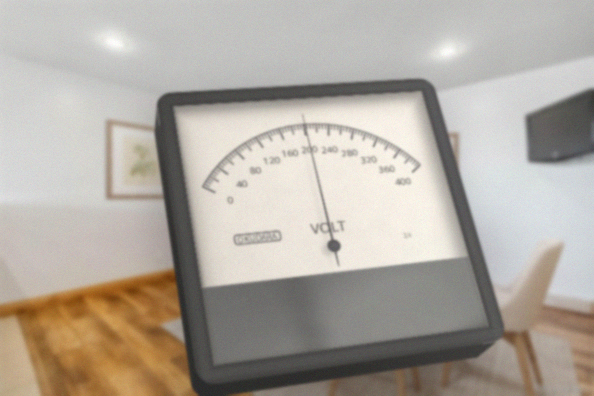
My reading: {"value": 200, "unit": "V"}
